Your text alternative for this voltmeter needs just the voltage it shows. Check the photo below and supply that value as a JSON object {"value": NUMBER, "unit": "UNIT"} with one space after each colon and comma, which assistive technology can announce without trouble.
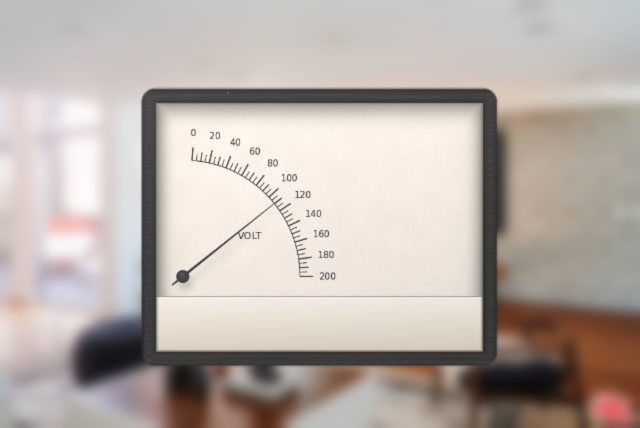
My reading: {"value": 110, "unit": "V"}
